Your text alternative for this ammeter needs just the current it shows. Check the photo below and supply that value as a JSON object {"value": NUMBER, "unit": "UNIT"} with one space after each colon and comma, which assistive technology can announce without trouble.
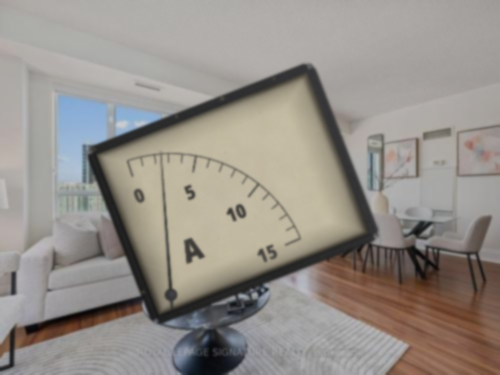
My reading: {"value": 2.5, "unit": "A"}
